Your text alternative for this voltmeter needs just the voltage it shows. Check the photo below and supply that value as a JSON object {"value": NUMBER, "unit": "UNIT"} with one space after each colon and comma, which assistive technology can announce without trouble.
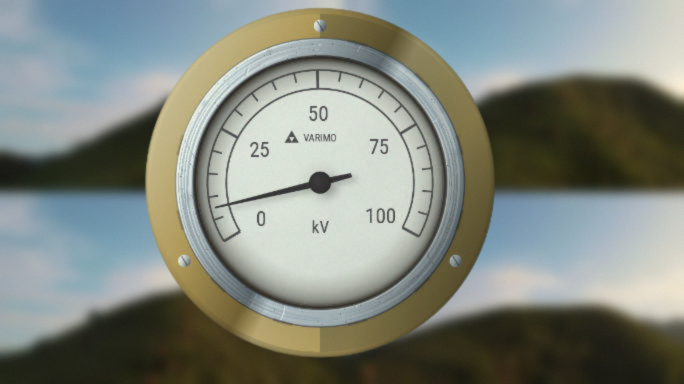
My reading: {"value": 7.5, "unit": "kV"}
